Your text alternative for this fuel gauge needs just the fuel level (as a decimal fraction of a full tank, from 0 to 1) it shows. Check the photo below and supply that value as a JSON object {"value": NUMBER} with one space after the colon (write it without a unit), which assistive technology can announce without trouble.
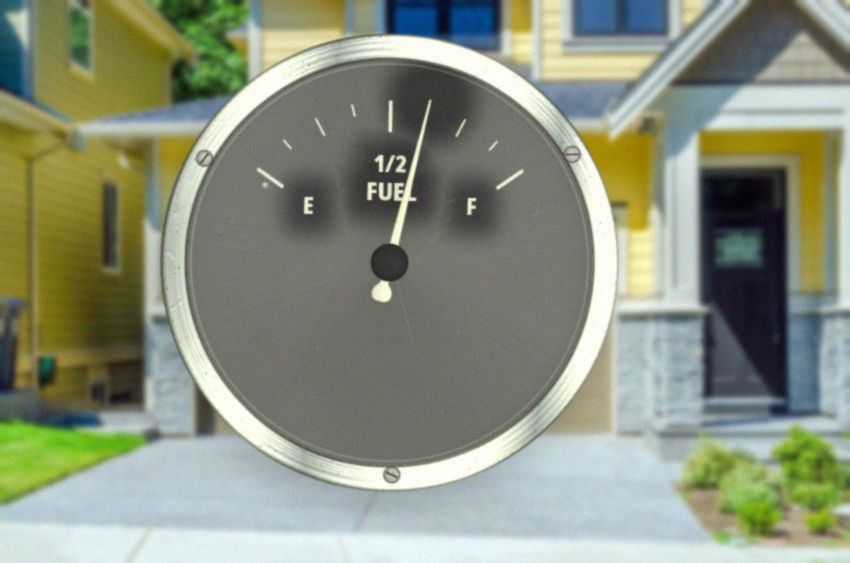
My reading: {"value": 0.625}
